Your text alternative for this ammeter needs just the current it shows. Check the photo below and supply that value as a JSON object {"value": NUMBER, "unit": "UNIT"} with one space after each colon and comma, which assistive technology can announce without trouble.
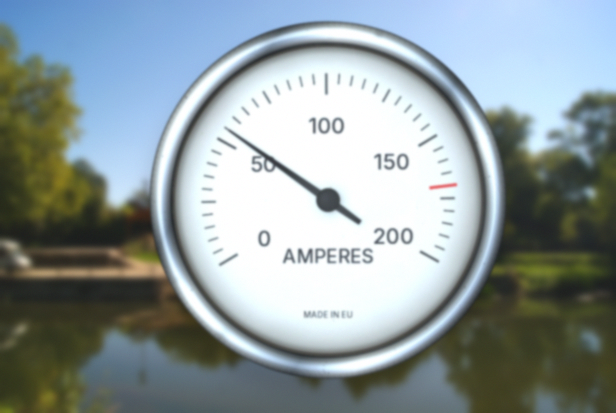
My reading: {"value": 55, "unit": "A"}
